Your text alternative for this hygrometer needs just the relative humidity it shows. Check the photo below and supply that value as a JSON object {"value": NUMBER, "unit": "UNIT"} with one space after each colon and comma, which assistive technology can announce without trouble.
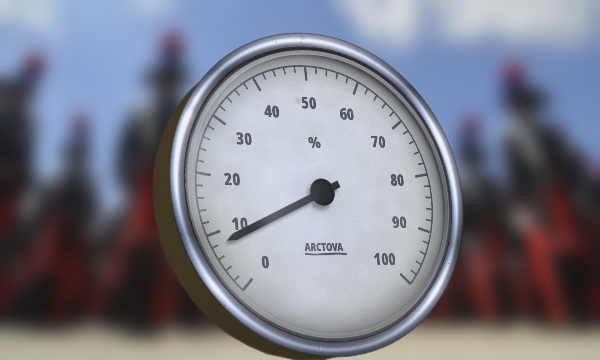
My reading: {"value": 8, "unit": "%"}
